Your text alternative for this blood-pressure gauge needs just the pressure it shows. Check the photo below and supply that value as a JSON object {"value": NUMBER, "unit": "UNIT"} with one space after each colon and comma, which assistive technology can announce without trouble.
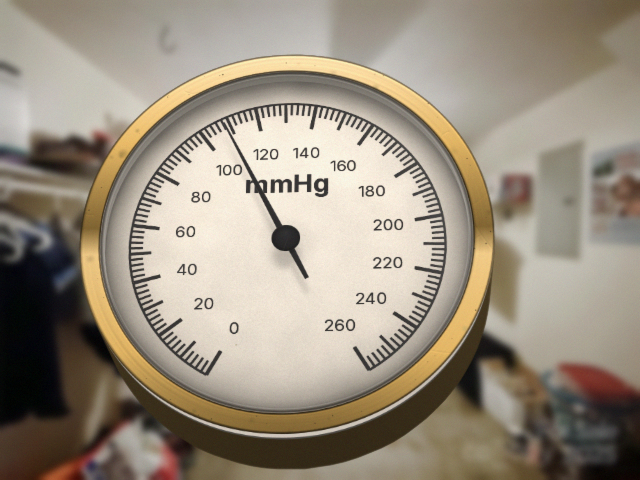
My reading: {"value": 108, "unit": "mmHg"}
